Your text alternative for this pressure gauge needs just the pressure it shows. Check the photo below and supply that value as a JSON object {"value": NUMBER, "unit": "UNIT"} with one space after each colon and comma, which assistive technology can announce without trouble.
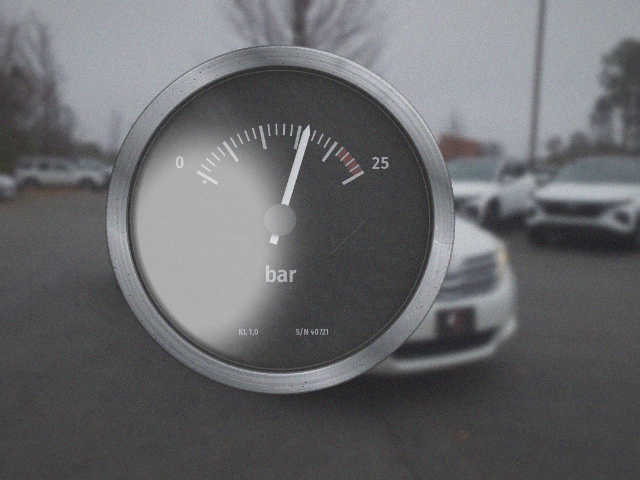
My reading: {"value": 16, "unit": "bar"}
